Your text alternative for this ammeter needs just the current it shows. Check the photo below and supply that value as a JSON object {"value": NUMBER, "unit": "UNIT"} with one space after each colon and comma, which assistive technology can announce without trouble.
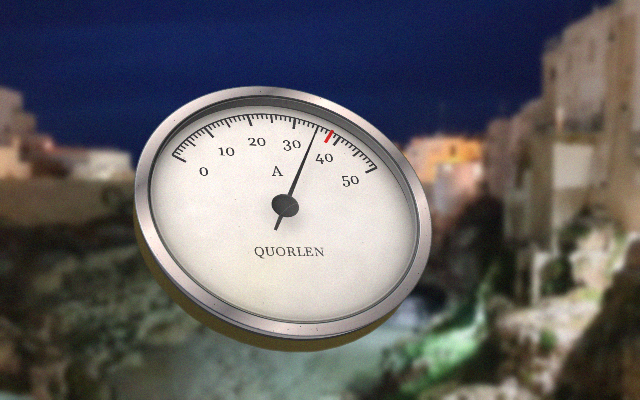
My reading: {"value": 35, "unit": "A"}
